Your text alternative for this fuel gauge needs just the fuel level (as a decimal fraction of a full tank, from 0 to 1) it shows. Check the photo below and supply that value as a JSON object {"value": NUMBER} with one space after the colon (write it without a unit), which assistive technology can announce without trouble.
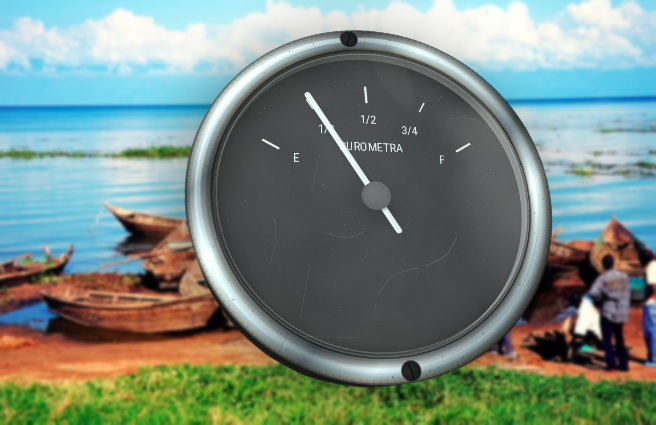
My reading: {"value": 0.25}
